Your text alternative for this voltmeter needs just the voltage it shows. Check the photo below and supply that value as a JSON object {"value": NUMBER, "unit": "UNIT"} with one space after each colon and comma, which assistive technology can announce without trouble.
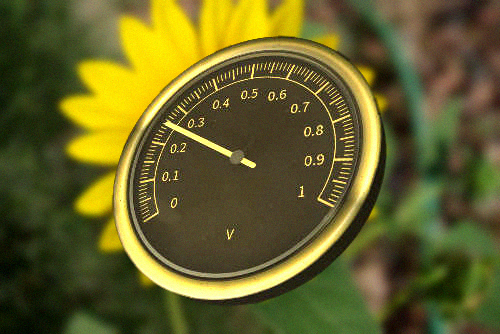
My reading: {"value": 0.25, "unit": "V"}
